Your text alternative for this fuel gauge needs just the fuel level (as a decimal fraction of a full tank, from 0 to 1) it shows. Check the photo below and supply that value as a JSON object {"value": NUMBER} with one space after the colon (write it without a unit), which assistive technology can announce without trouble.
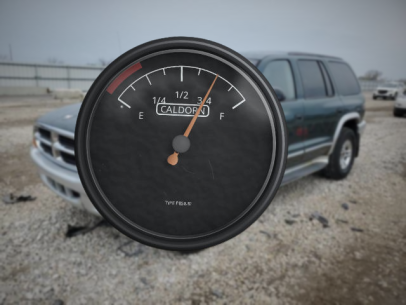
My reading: {"value": 0.75}
